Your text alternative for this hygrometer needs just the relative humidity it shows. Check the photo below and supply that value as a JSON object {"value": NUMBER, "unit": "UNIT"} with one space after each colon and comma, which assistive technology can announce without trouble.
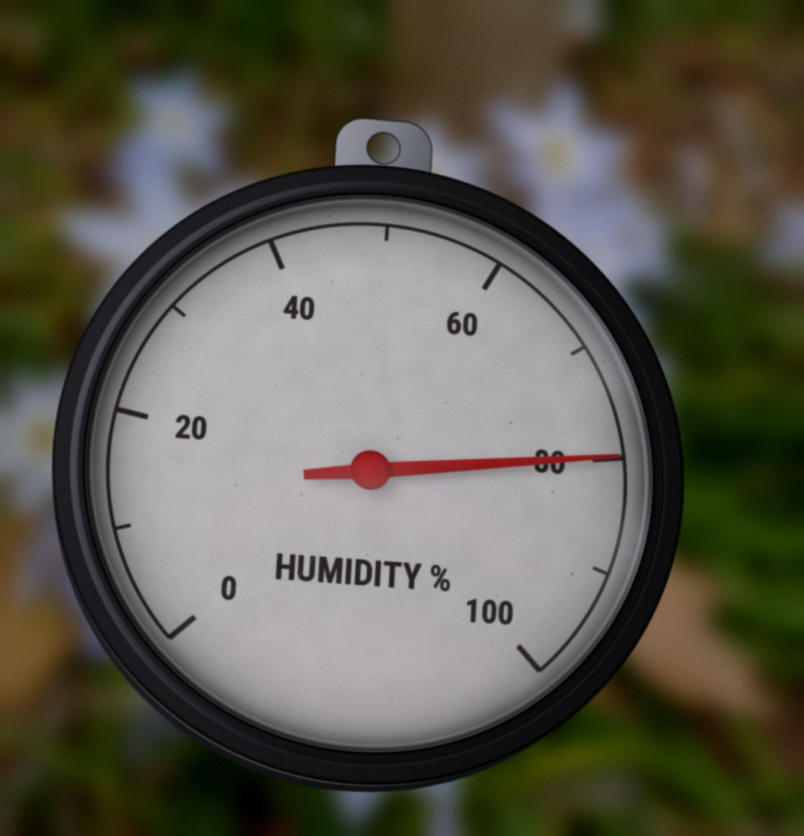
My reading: {"value": 80, "unit": "%"}
